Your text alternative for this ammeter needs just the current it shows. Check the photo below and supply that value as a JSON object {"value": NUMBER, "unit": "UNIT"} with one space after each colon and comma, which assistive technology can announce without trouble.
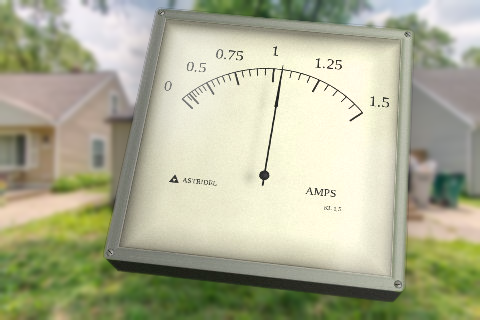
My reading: {"value": 1.05, "unit": "A"}
